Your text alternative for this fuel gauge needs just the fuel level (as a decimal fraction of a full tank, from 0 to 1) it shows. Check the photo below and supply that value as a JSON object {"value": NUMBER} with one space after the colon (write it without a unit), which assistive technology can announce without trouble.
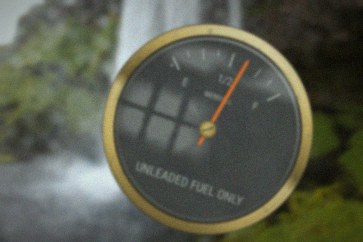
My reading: {"value": 0.625}
